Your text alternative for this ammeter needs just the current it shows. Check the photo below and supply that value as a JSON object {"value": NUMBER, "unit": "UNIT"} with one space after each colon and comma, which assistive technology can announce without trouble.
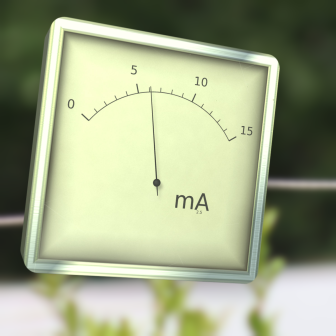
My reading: {"value": 6, "unit": "mA"}
